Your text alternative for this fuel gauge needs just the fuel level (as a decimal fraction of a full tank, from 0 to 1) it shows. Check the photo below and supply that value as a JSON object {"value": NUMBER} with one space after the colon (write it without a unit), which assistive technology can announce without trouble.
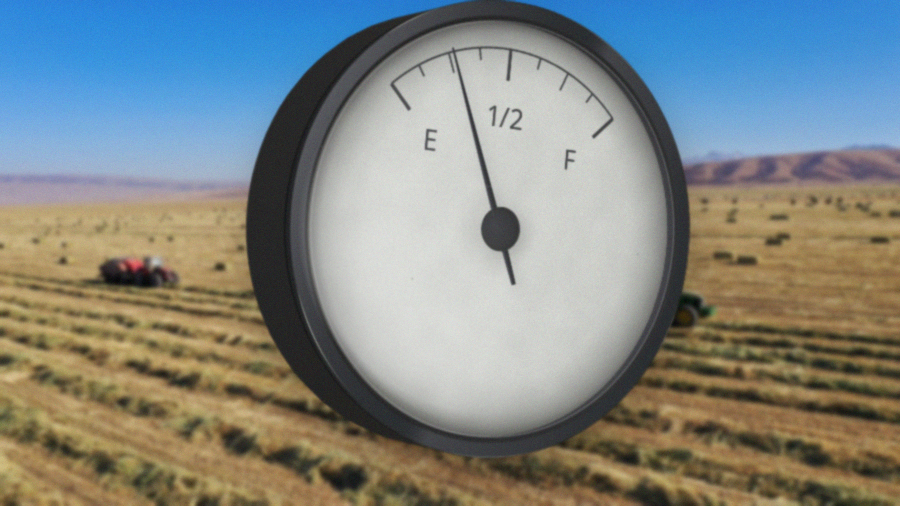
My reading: {"value": 0.25}
